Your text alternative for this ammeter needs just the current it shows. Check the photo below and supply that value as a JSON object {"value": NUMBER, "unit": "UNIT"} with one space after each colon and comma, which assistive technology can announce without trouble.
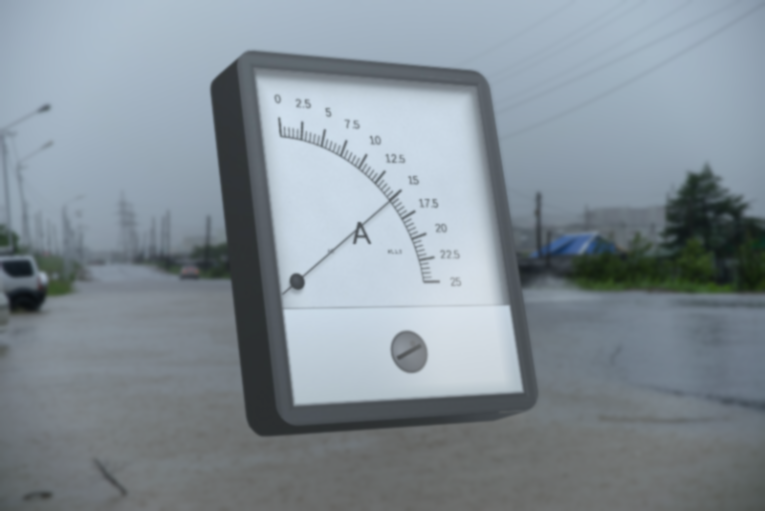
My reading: {"value": 15, "unit": "A"}
